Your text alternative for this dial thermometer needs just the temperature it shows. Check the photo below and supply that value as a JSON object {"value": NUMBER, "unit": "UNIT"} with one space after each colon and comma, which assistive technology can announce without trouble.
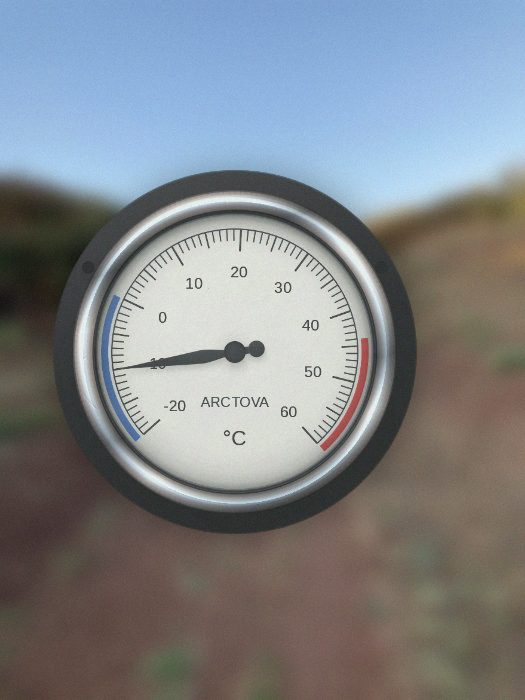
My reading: {"value": -10, "unit": "°C"}
